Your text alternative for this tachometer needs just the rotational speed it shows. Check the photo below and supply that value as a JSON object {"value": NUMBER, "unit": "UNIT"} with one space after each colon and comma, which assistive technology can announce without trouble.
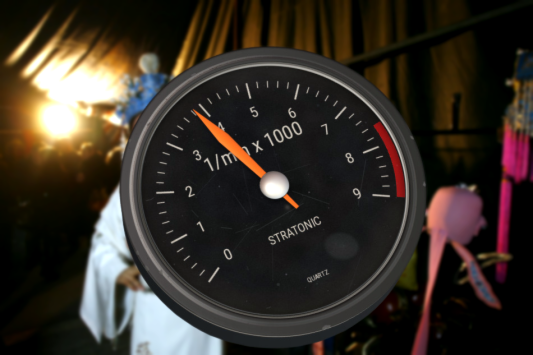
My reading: {"value": 3800, "unit": "rpm"}
